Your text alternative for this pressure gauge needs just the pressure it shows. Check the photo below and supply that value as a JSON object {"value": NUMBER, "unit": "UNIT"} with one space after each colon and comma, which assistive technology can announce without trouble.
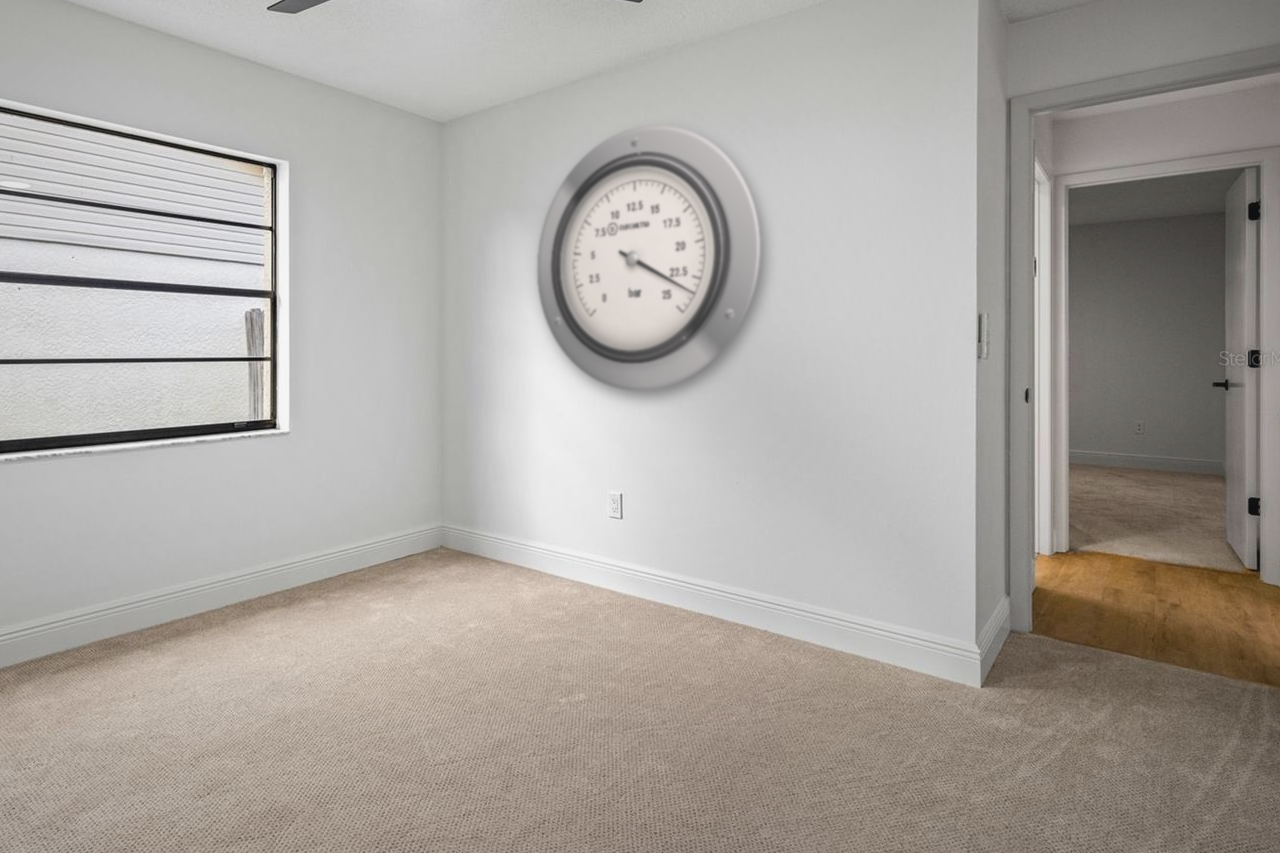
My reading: {"value": 23.5, "unit": "bar"}
